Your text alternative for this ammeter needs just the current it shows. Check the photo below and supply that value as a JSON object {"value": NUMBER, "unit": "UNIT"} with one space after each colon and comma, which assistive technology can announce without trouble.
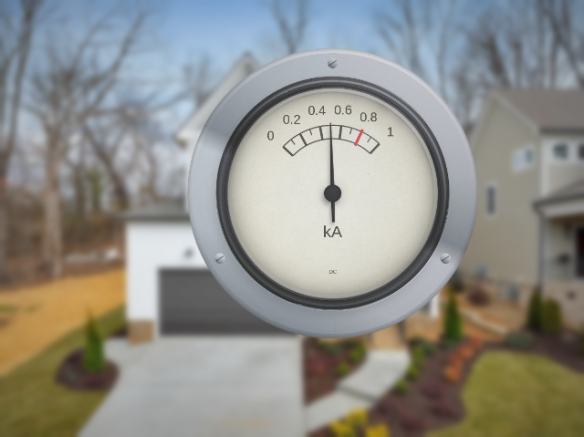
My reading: {"value": 0.5, "unit": "kA"}
